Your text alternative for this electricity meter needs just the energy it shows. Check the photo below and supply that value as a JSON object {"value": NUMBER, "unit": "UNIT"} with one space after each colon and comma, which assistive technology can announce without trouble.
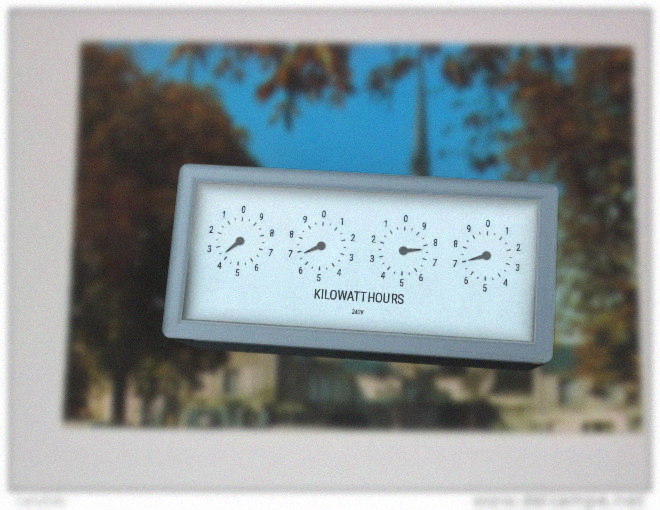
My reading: {"value": 3677, "unit": "kWh"}
